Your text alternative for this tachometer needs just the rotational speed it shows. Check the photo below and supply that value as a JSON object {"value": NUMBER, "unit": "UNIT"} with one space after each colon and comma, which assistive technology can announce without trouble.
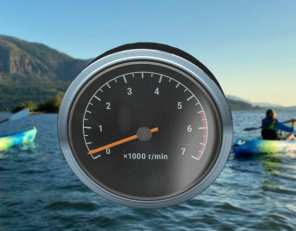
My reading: {"value": 250, "unit": "rpm"}
